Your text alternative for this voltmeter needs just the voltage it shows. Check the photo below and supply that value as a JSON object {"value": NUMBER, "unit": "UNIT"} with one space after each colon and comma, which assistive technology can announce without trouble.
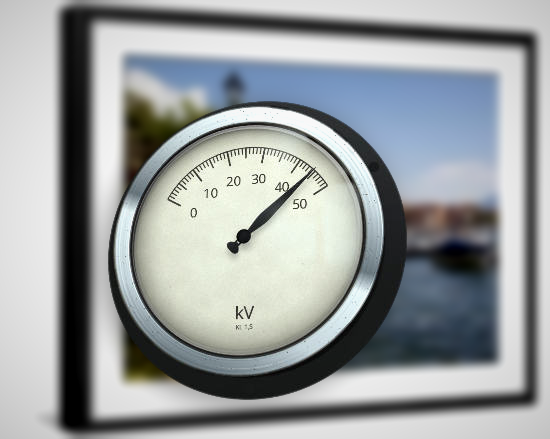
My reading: {"value": 45, "unit": "kV"}
